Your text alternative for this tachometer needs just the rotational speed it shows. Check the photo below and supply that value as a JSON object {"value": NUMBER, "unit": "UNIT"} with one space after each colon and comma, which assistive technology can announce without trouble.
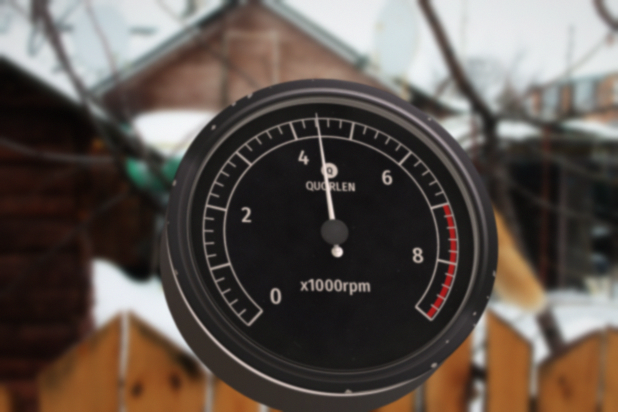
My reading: {"value": 4400, "unit": "rpm"}
